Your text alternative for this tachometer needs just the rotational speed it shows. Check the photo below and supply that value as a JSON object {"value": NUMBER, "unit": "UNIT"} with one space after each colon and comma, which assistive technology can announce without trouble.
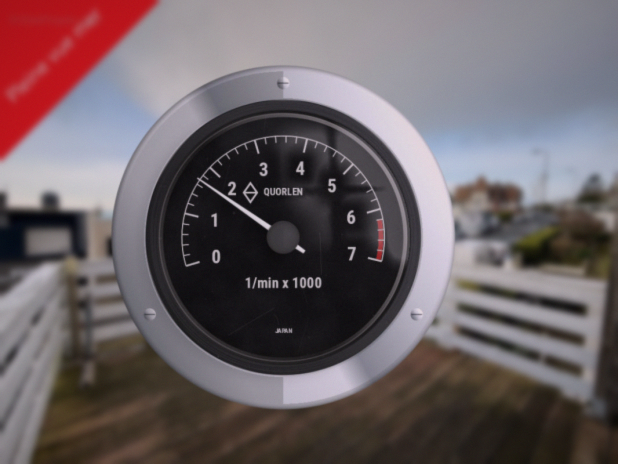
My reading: {"value": 1700, "unit": "rpm"}
